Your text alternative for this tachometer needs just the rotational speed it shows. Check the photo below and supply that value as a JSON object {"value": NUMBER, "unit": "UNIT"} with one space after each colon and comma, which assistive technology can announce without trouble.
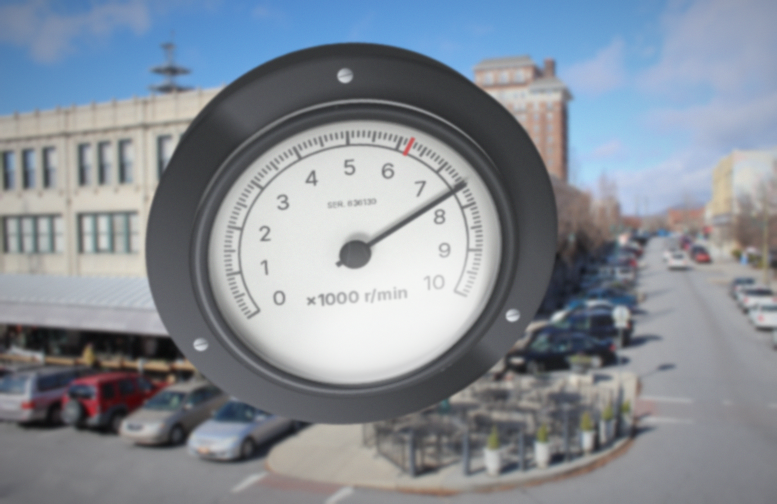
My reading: {"value": 7500, "unit": "rpm"}
